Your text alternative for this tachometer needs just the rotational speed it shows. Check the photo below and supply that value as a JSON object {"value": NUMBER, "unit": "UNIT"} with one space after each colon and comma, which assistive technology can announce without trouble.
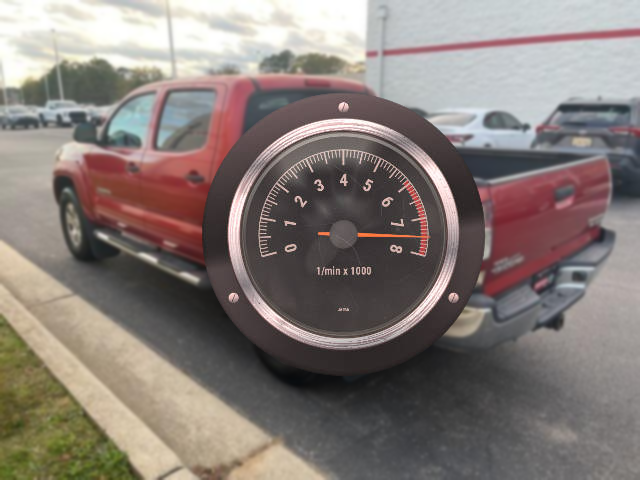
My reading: {"value": 7500, "unit": "rpm"}
